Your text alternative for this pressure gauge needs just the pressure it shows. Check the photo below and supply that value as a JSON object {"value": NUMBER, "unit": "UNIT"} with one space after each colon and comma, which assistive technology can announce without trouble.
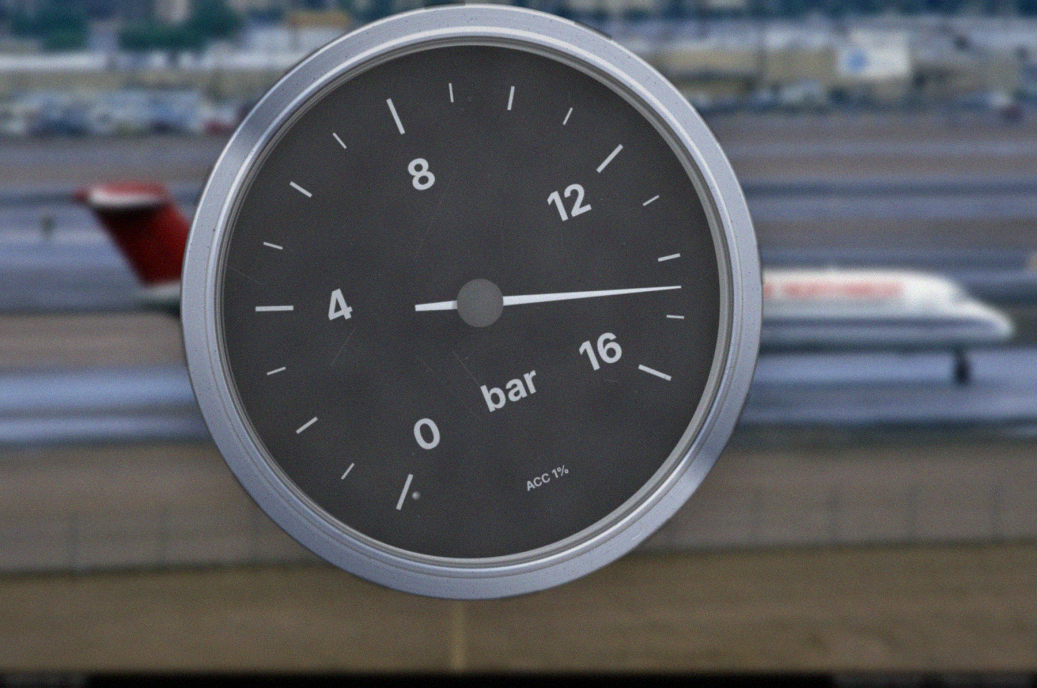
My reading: {"value": 14.5, "unit": "bar"}
